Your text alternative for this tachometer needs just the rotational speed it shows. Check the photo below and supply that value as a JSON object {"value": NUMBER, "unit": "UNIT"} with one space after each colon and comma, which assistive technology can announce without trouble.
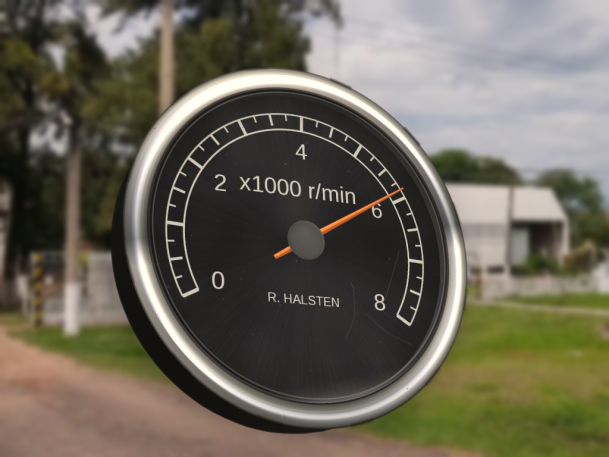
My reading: {"value": 5875, "unit": "rpm"}
